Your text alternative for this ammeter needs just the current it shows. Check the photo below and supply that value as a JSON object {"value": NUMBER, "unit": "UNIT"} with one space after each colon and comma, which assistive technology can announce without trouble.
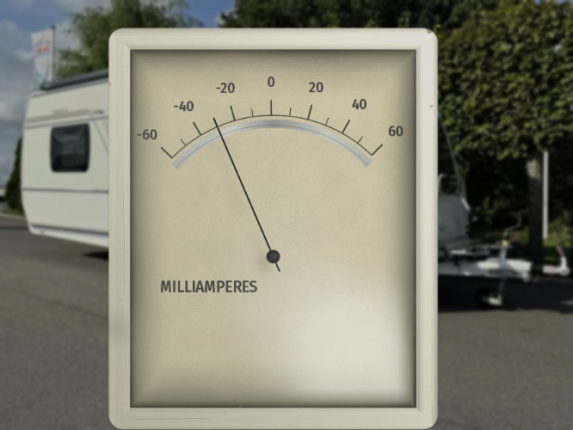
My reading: {"value": -30, "unit": "mA"}
